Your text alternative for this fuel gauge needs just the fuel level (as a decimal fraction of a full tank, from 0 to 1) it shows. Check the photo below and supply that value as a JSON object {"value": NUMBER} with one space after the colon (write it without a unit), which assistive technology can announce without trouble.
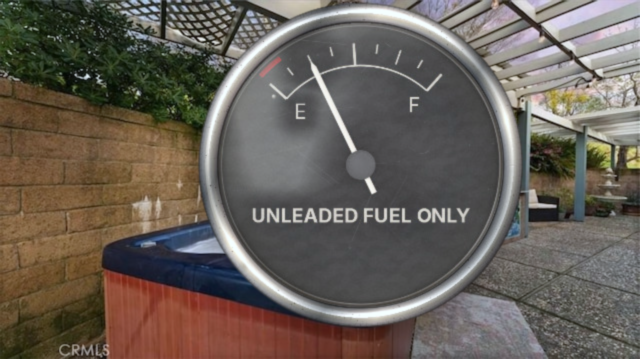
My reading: {"value": 0.25}
